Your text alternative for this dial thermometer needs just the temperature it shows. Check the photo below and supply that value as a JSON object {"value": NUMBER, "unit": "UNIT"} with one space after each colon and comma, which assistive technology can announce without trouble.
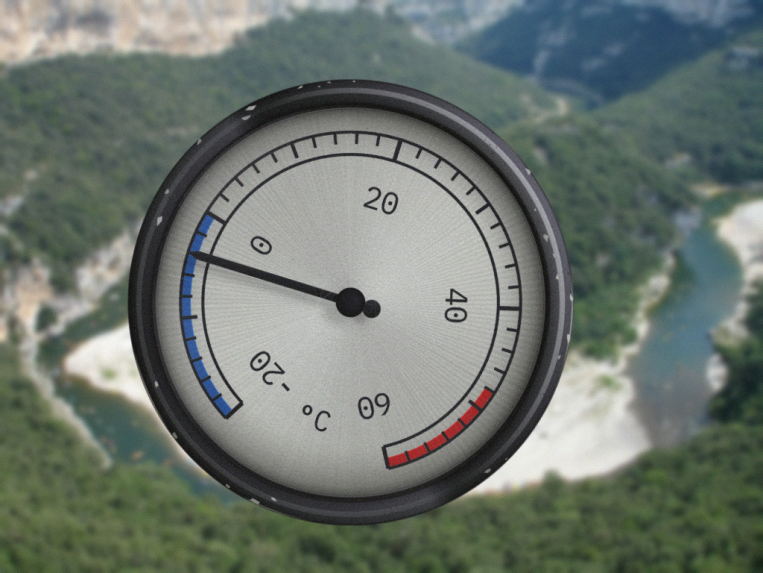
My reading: {"value": -4, "unit": "°C"}
